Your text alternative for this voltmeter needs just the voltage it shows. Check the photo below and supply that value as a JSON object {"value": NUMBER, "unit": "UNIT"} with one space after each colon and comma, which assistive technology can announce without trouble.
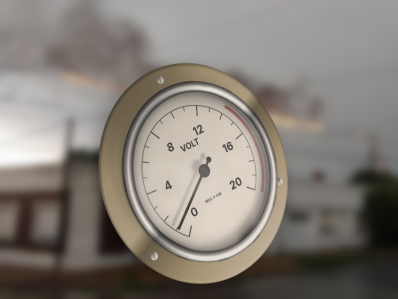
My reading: {"value": 1, "unit": "V"}
